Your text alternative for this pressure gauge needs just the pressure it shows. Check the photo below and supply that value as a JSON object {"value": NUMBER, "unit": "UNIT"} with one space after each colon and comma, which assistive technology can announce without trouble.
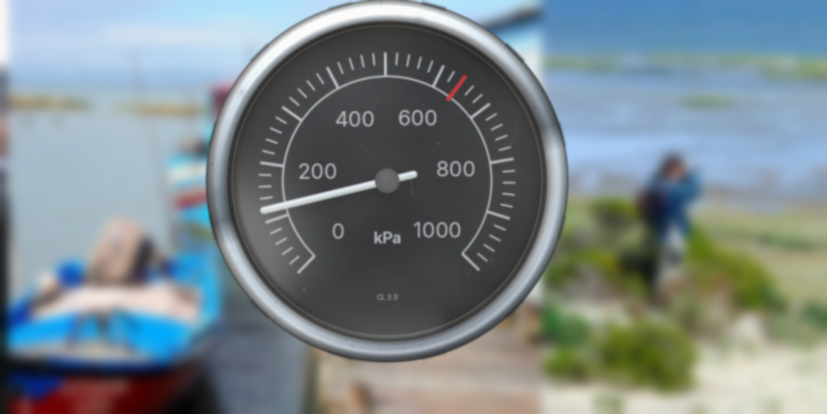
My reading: {"value": 120, "unit": "kPa"}
